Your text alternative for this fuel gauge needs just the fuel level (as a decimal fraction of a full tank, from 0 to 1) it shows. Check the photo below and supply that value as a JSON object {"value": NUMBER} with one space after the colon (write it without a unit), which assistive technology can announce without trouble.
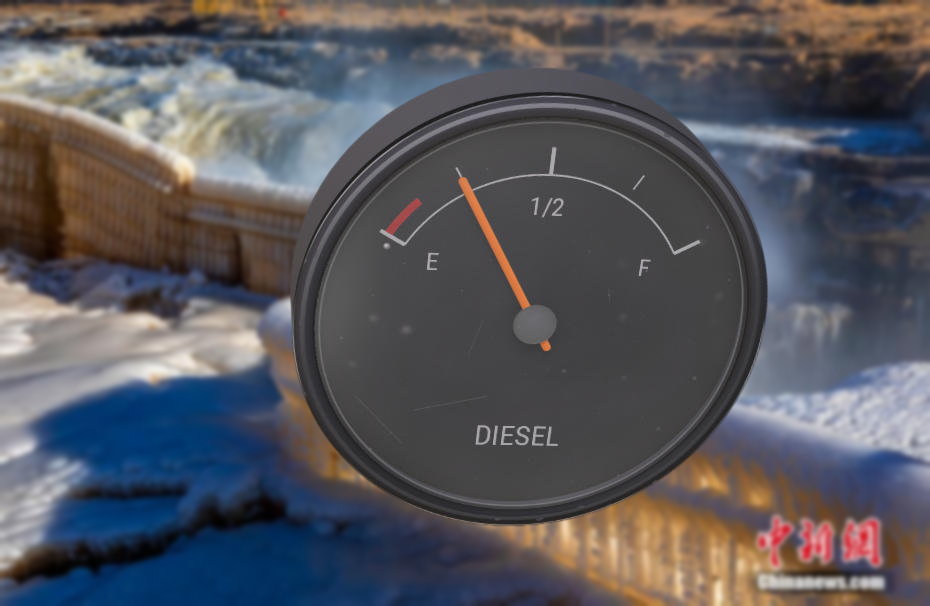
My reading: {"value": 0.25}
